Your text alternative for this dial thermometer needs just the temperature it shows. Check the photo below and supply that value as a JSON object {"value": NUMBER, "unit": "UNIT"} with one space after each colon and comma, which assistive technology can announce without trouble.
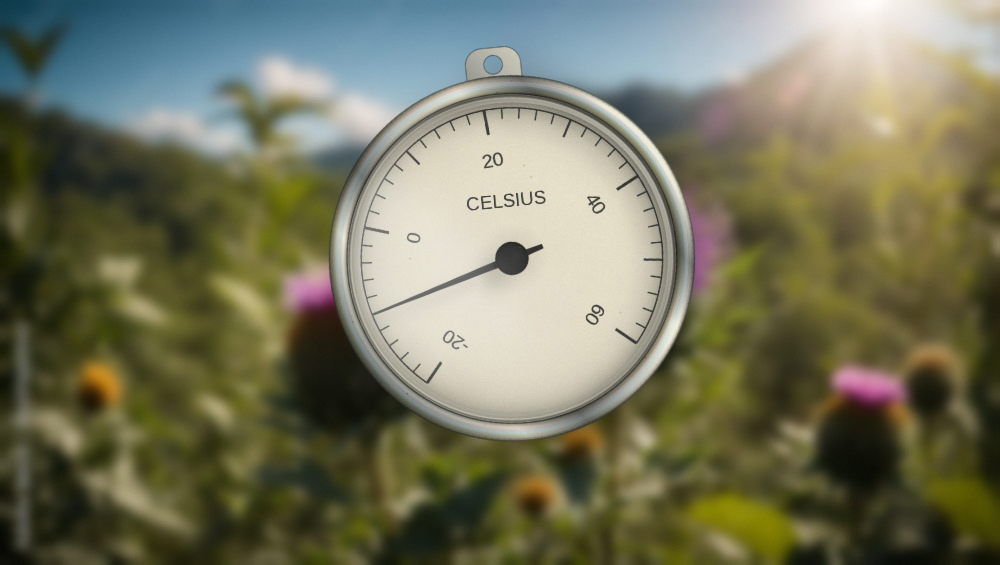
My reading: {"value": -10, "unit": "°C"}
